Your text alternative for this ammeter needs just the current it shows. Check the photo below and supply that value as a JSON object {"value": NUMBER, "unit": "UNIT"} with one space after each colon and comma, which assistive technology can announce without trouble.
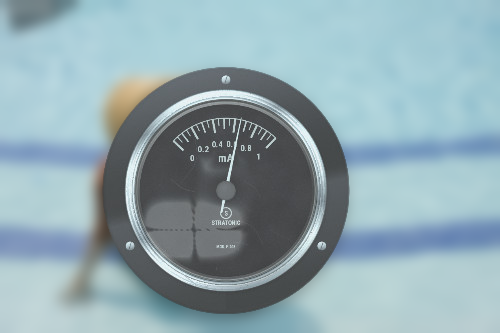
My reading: {"value": 0.65, "unit": "mA"}
